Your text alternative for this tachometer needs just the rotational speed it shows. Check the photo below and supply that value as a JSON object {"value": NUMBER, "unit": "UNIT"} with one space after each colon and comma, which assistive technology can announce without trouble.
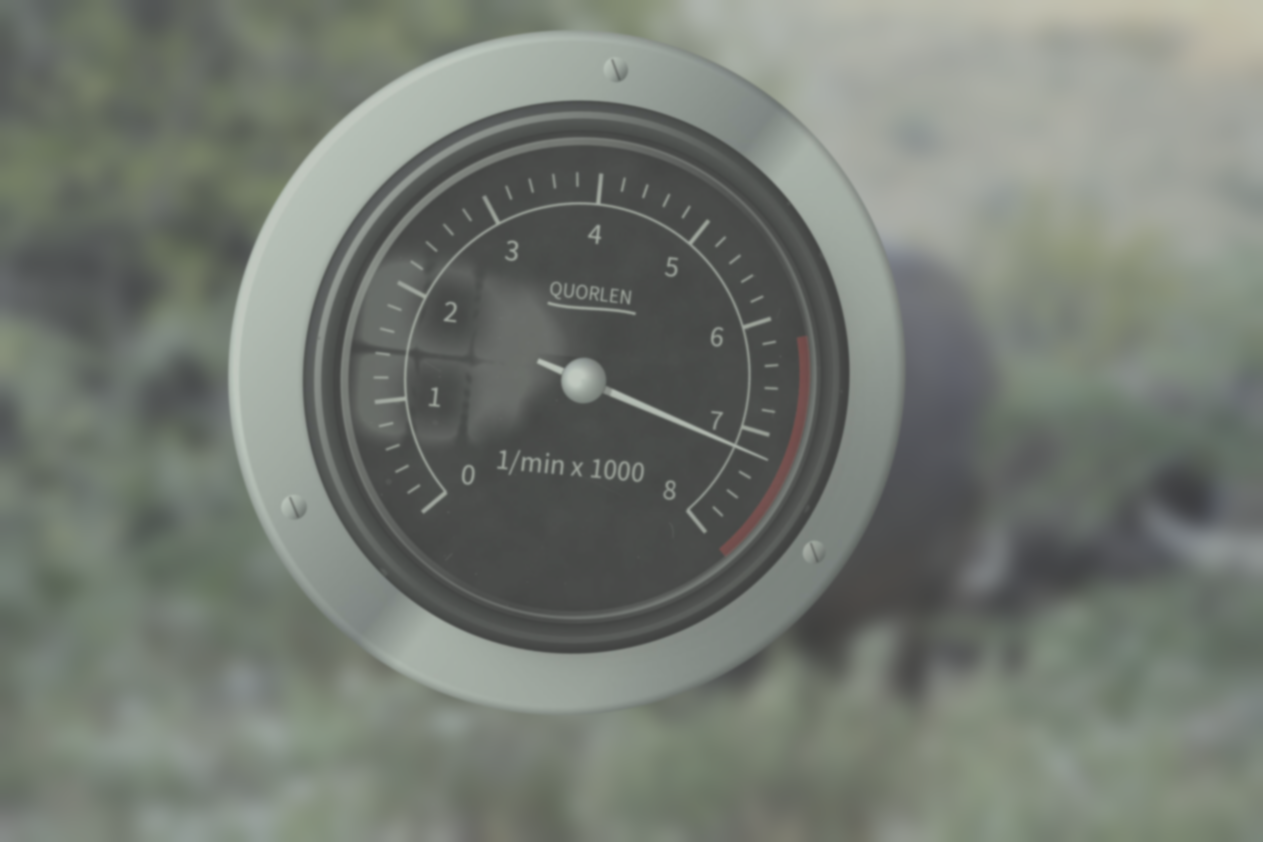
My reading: {"value": 7200, "unit": "rpm"}
